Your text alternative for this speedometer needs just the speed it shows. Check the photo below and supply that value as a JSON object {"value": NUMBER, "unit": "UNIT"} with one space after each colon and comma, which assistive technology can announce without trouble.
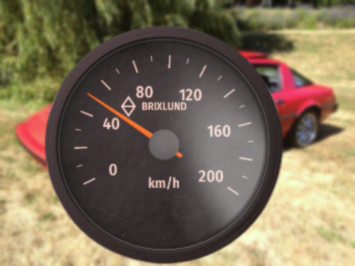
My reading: {"value": 50, "unit": "km/h"}
